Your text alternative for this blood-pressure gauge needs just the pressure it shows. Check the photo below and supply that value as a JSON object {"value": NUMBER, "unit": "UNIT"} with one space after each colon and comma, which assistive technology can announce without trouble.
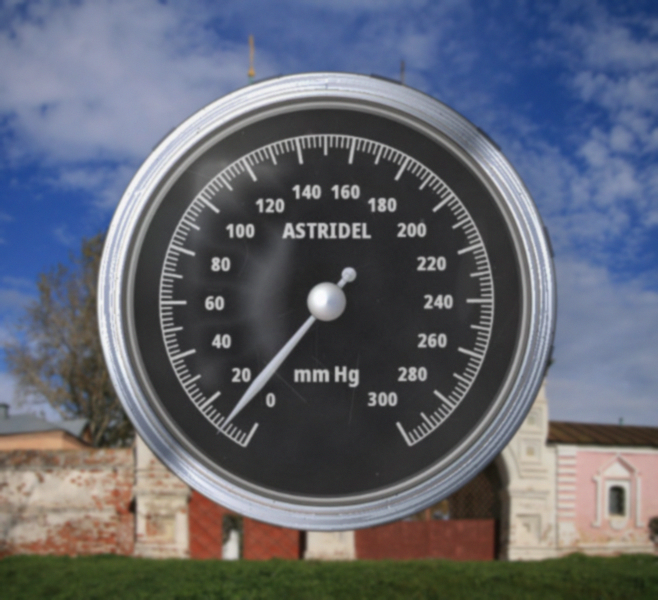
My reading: {"value": 10, "unit": "mmHg"}
